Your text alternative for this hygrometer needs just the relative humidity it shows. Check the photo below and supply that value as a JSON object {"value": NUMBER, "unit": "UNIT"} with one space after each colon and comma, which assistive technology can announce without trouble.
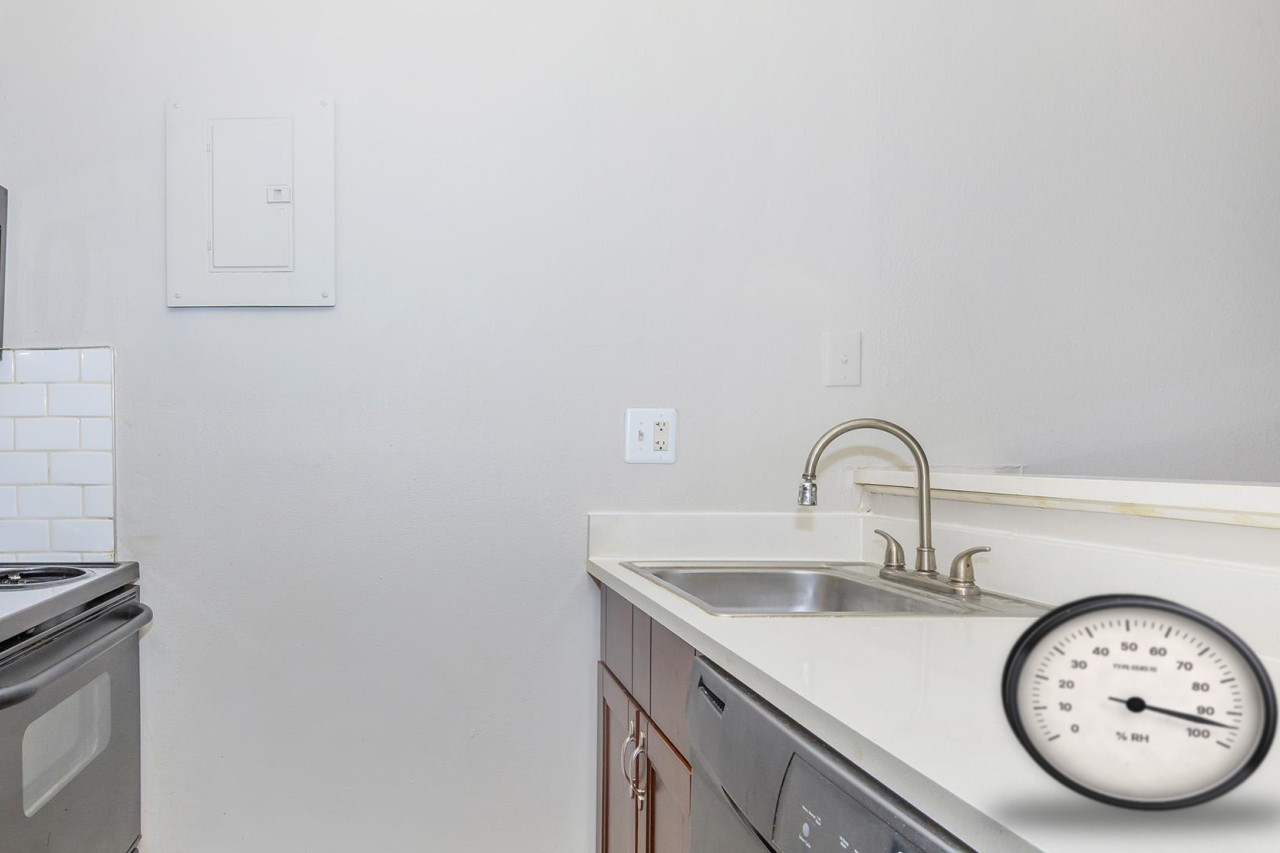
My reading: {"value": 94, "unit": "%"}
